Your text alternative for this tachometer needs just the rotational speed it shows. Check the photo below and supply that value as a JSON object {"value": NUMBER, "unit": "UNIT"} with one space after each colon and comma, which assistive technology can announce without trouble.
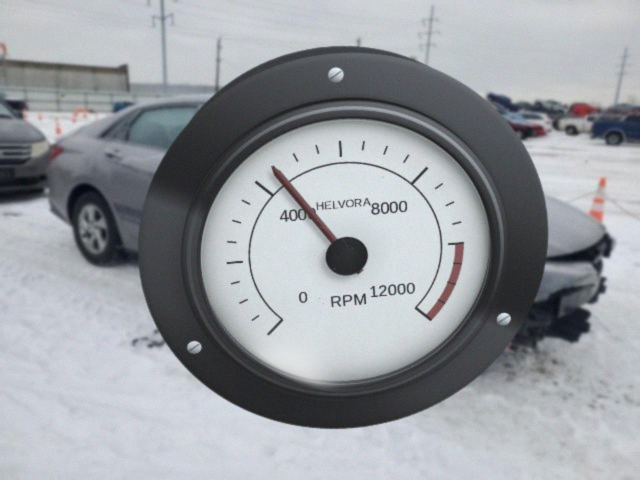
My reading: {"value": 4500, "unit": "rpm"}
